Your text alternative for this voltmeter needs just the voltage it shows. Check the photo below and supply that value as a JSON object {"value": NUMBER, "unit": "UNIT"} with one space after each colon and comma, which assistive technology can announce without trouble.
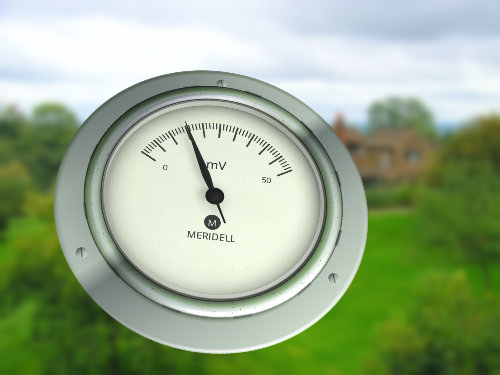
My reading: {"value": 15, "unit": "mV"}
